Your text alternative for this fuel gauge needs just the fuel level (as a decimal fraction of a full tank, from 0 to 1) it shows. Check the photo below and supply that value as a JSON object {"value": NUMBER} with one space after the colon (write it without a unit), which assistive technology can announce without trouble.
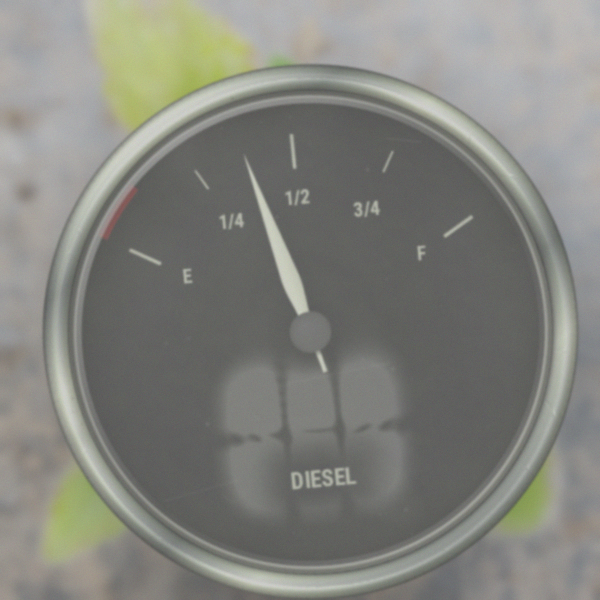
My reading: {"value": 0.375}
